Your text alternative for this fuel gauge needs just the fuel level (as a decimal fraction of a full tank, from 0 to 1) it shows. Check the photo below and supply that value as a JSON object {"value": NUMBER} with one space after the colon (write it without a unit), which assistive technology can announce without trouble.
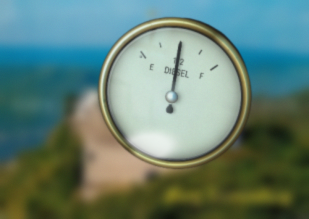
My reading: {"value": 0.5}
